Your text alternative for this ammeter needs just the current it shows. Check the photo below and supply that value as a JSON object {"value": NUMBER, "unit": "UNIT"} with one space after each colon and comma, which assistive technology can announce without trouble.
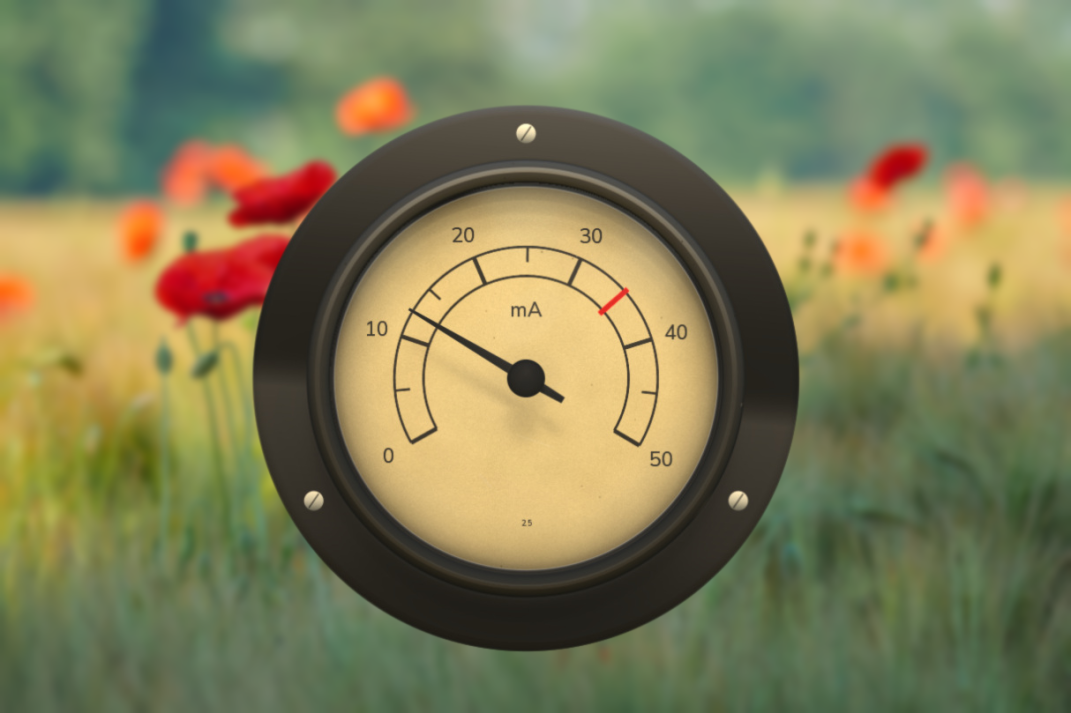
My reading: {"value": 12.5, "unit": "mA"}
